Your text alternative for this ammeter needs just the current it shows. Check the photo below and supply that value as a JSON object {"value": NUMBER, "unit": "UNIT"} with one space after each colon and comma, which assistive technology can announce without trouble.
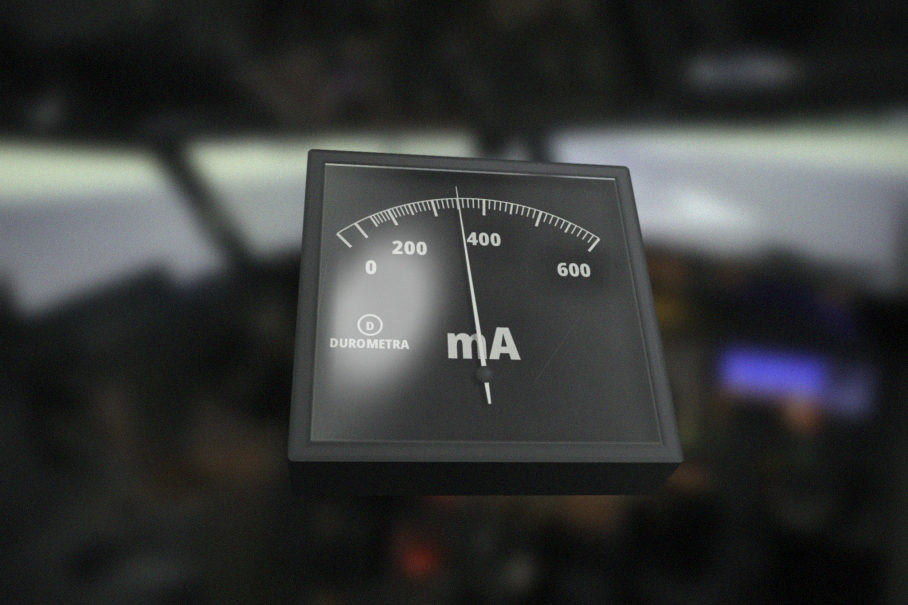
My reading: {"value": 350, "unit": "mA"}
